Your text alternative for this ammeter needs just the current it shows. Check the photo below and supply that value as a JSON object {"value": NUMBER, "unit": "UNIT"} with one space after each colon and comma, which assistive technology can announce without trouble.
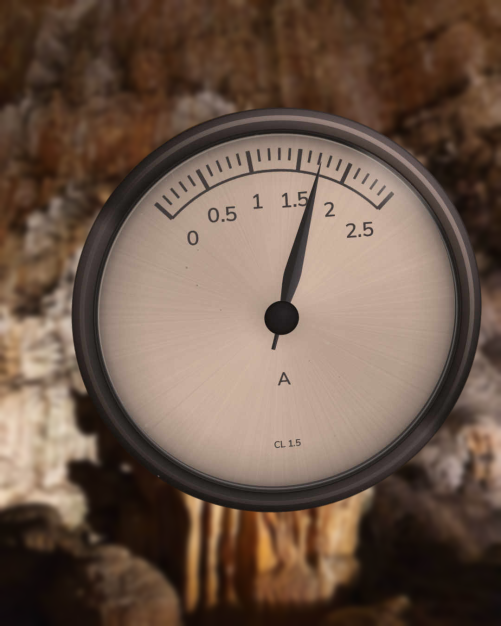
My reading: {"value": 1.7, "unit": "A"}
